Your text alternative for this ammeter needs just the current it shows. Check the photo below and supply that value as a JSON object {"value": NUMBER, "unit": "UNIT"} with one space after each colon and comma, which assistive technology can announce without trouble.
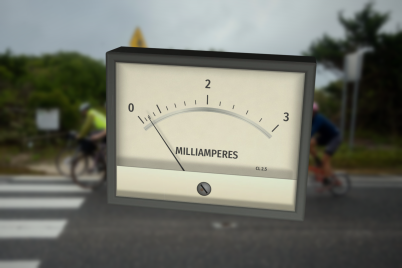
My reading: {"value": 0.6, "unit": "mA"}
